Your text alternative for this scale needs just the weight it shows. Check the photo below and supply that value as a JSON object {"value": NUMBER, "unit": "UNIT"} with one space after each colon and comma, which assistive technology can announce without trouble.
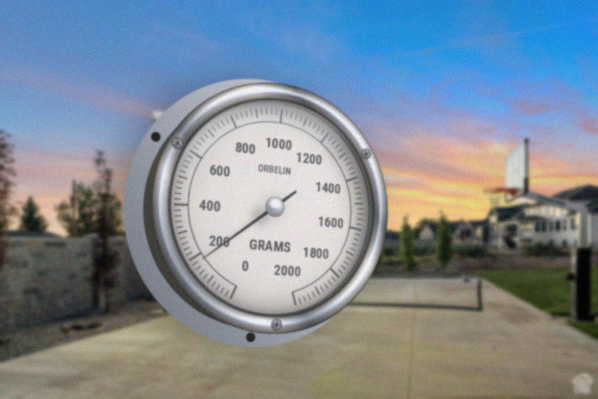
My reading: {"value": 180, "unit": "g"}
